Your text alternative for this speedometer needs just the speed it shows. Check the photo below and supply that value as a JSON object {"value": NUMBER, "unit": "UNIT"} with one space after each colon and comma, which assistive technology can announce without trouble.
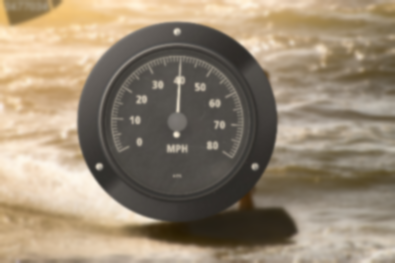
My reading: {"value": 40, "unit": "mph"}
